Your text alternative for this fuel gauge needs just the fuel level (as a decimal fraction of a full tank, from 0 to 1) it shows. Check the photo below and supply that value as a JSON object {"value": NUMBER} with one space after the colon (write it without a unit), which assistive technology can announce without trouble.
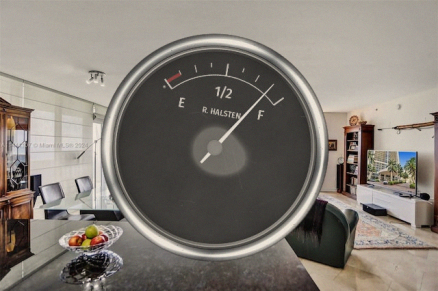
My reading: {"value": 0.875}
